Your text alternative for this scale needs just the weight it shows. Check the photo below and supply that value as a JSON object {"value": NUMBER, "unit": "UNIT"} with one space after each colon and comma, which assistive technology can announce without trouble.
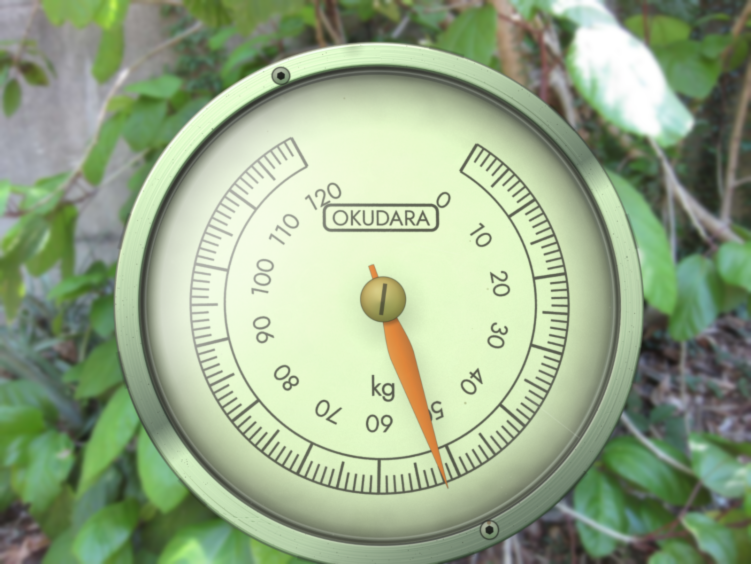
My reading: {"value": 52, "unit": "kg"}
